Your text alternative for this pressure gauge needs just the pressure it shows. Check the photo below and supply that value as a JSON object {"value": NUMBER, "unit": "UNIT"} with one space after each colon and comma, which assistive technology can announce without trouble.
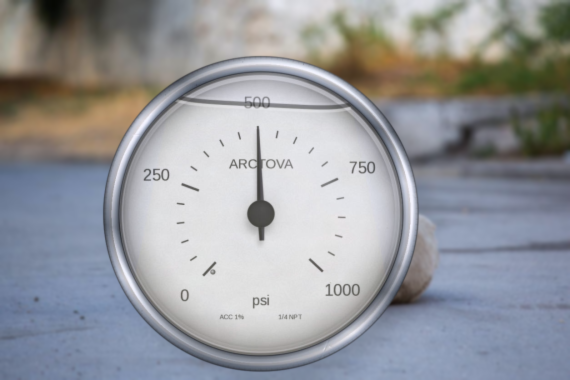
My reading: {"value": 500, "unit": "psi"}
